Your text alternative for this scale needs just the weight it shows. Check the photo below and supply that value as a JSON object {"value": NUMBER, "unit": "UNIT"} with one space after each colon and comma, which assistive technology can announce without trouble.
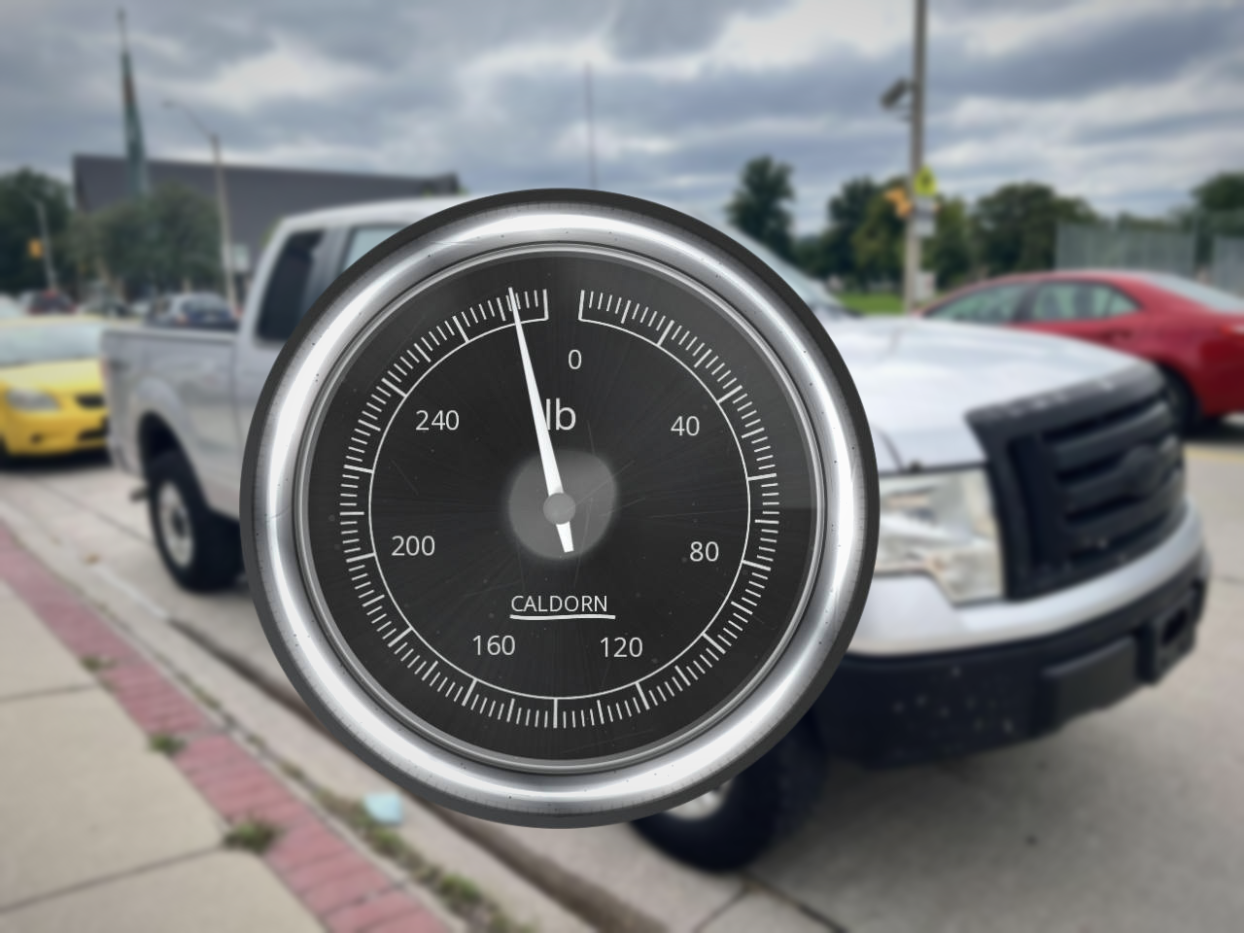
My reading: {"value": 273, "unit": "lb"}
